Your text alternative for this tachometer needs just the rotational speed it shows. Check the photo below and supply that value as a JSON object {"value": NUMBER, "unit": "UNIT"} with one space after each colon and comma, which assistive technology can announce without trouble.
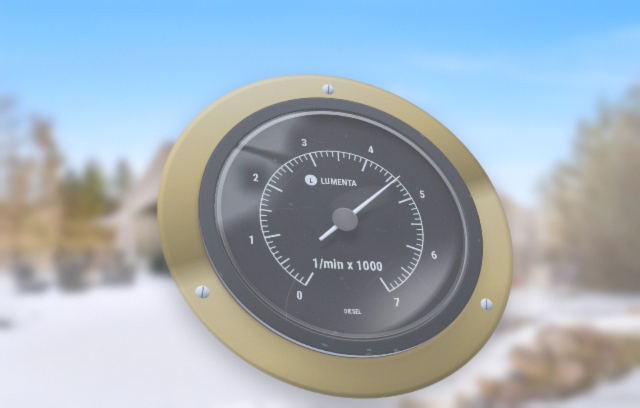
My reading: {"value": 4600, "unit": "rpm"}
